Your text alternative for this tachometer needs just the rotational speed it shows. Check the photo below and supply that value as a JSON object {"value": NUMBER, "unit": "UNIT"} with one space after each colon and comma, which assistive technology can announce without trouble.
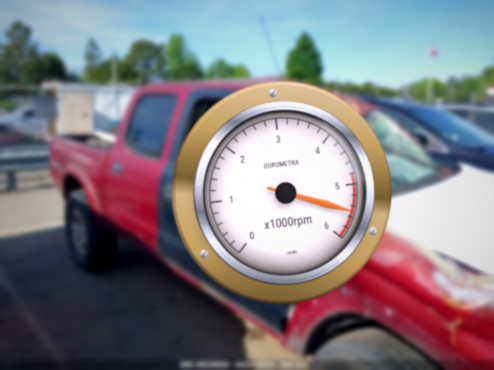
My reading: {"value": 5500, "unit": "rpm"}
